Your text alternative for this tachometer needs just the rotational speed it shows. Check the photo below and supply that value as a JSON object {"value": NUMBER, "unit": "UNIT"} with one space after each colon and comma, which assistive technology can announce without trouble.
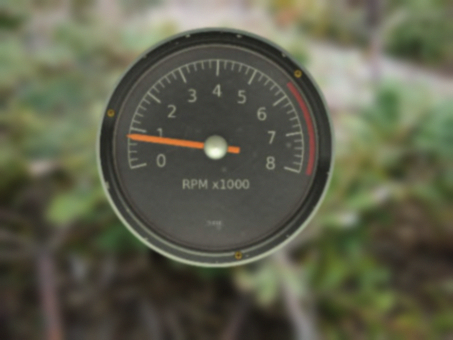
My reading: {"value": 800, "unit": "rpm"}
